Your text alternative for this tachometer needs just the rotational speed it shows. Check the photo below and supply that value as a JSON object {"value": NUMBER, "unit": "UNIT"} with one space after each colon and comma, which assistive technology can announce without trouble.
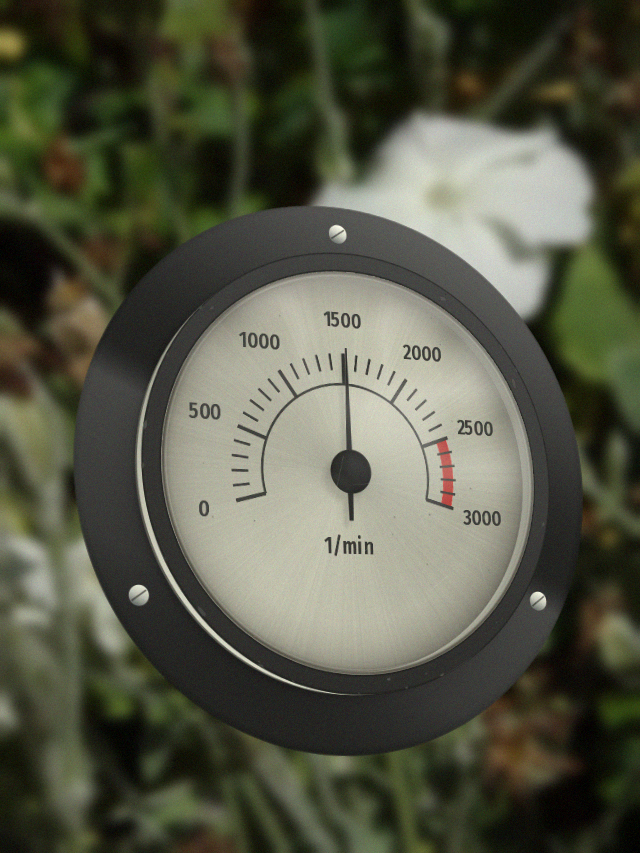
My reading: {"value": 1500, "unit": "rpm"}
